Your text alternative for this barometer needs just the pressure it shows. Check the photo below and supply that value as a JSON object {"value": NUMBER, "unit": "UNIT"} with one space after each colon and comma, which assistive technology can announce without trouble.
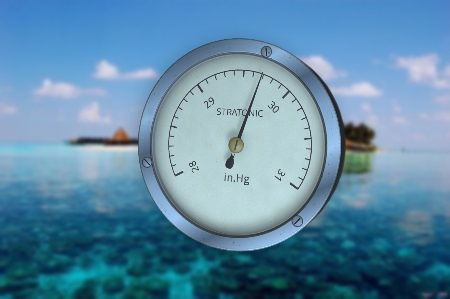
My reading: {"value": 29.7, "unit": "inHg"}
